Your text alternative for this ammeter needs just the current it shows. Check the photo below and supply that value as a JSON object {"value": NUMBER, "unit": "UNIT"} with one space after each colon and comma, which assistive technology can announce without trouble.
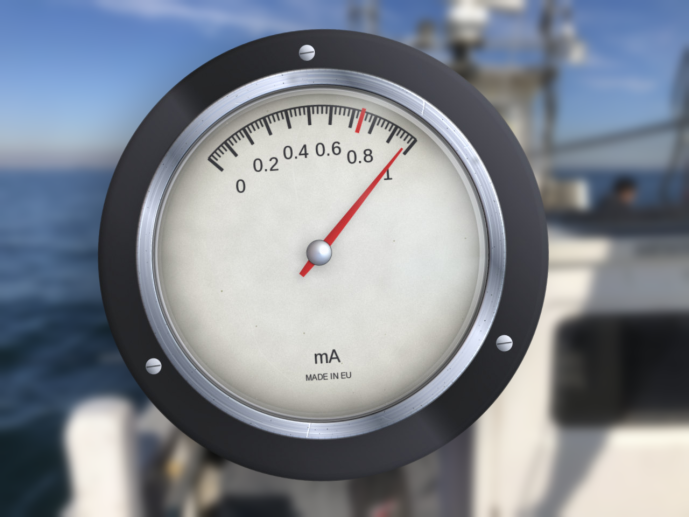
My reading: {"value": 0.98, "unit": "mA"}
